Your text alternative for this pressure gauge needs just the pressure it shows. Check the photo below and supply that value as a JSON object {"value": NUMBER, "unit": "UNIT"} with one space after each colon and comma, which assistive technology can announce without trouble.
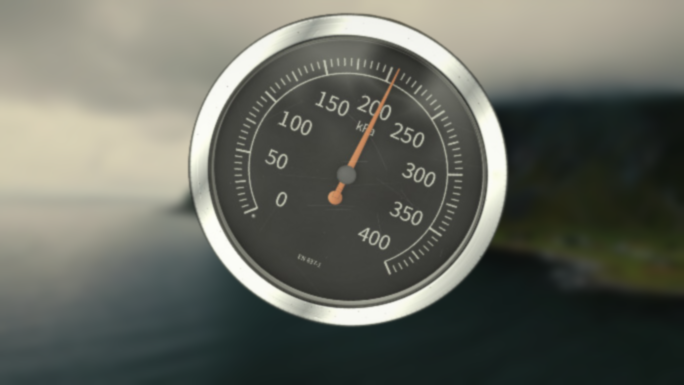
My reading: {"value": 205, "unit": "kPa"}
